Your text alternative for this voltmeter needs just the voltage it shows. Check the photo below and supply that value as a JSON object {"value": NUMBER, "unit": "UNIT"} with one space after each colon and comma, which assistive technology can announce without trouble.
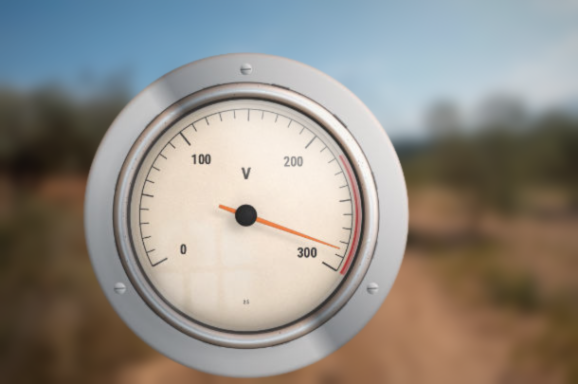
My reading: {"value": 285, "unit": "V"}
